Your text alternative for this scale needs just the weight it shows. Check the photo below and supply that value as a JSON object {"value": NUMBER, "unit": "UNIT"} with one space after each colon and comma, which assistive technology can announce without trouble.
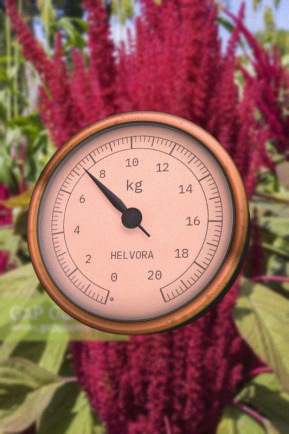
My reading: {"value": 7.4, "unit": "kg"}
